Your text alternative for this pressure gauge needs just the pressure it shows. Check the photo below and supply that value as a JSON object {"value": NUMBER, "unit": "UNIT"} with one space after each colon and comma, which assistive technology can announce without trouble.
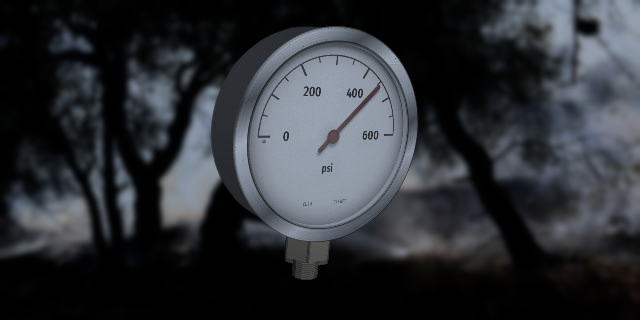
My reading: {"value": 450, "unit": "psi"}
